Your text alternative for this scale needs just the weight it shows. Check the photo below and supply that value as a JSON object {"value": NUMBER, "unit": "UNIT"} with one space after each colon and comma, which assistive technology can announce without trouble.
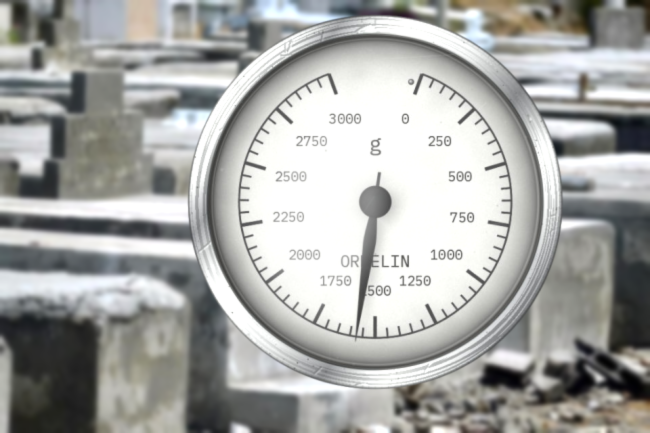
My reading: {"value": 1575, "unit": "g"}
